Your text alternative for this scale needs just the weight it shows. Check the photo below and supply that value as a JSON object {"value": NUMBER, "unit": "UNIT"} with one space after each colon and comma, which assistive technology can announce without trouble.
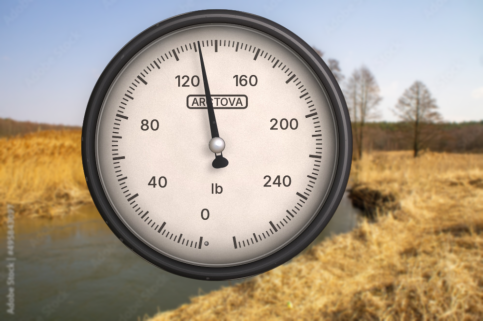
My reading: {"value": 132, "unit": "lb"}
